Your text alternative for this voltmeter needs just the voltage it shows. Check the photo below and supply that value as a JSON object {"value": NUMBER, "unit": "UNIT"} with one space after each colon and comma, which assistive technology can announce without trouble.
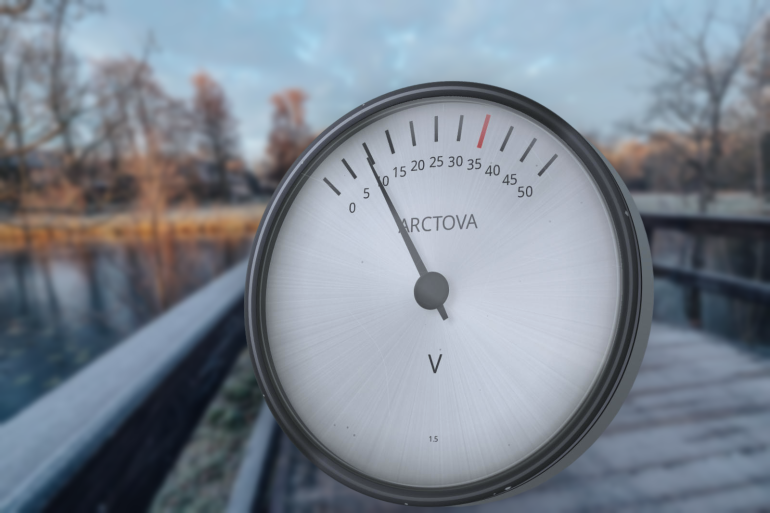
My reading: {"value": 10, "unit": "V"}
